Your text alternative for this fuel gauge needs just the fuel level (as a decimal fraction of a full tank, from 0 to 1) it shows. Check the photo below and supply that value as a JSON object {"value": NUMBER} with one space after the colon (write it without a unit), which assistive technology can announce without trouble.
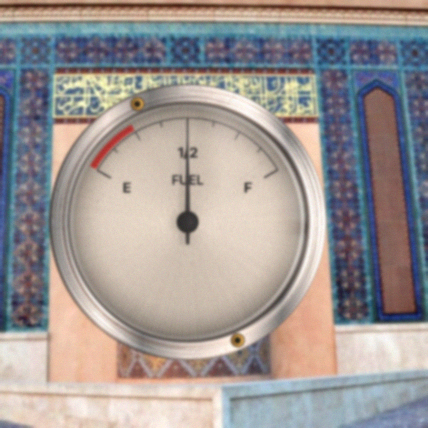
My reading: {"value": 0.5}
